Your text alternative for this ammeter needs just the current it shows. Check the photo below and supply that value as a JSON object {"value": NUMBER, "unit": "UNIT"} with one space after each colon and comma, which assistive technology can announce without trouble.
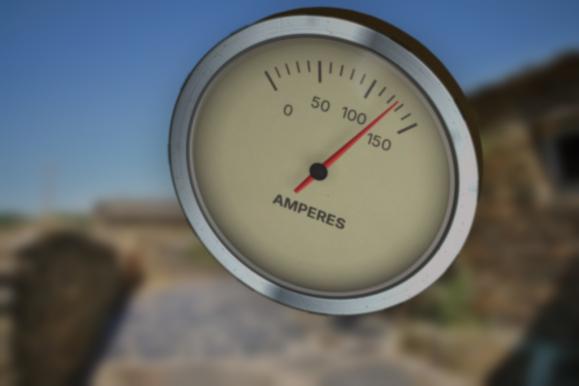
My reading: {"value": 125, "unit": "A"}
